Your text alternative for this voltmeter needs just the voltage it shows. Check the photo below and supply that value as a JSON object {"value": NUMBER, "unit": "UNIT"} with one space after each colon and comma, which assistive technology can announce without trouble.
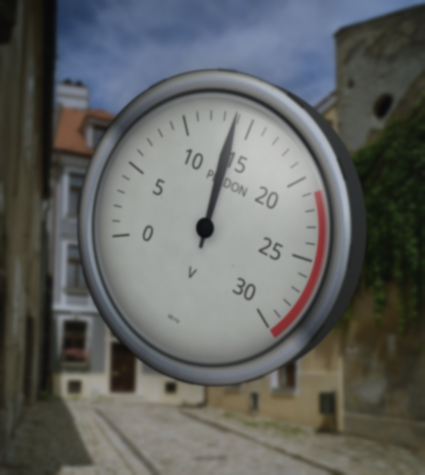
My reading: {"value": 14, "unit": "V"}
